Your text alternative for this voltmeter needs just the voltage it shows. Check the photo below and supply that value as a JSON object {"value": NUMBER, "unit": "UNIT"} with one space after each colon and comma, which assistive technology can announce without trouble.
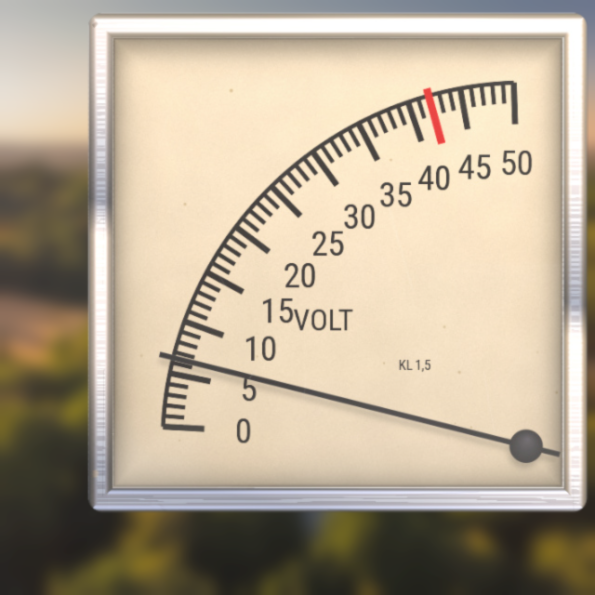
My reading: {"value": 6.5, "unit": "V"}
